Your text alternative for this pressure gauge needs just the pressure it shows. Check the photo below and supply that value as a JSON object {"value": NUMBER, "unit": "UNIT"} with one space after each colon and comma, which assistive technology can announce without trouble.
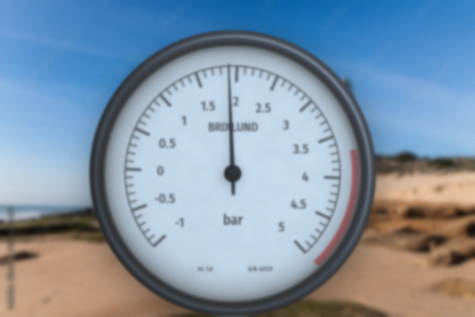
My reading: {"value": 1.9, "unit": "bar"}
